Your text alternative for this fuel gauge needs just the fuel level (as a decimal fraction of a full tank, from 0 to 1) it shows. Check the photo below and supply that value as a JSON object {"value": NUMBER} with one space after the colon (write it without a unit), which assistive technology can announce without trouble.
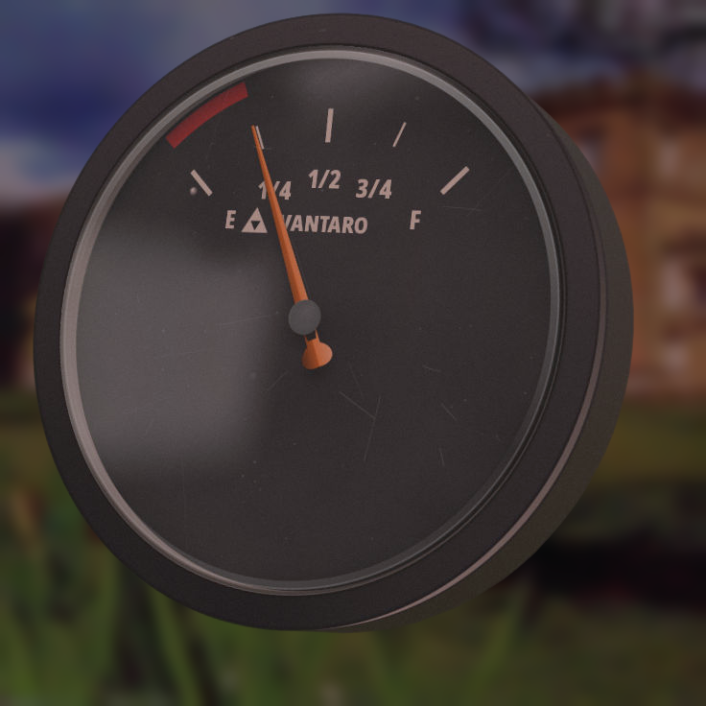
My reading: {"value": 0.25}
